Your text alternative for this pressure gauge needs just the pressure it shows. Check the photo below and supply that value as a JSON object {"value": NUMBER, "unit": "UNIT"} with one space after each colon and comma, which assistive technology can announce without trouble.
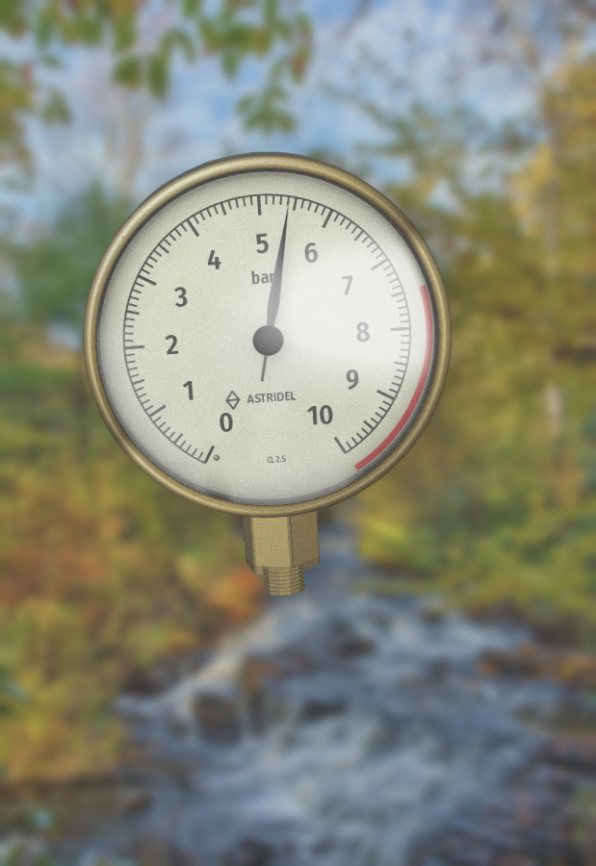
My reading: {"value": 5.4, "unit": "bar"}
